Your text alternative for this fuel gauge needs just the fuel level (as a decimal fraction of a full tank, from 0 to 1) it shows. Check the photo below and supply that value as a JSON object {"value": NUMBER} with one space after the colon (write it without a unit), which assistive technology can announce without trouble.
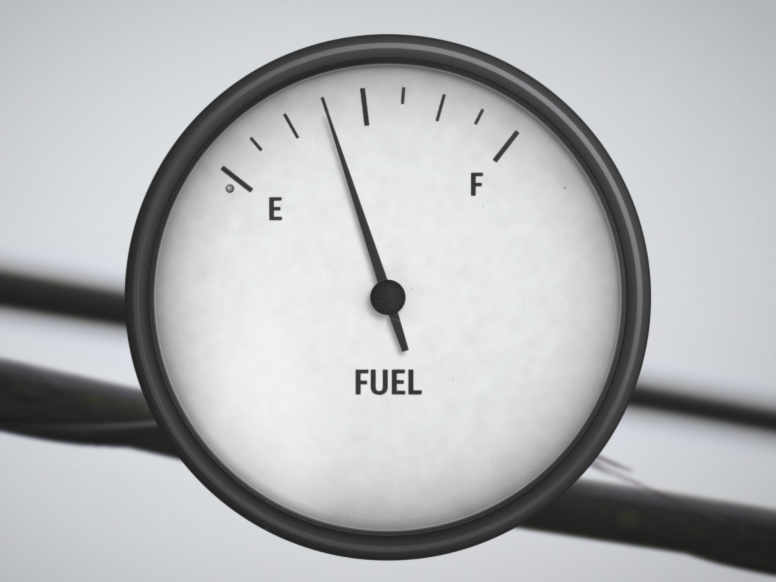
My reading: {"value": 0.375}
